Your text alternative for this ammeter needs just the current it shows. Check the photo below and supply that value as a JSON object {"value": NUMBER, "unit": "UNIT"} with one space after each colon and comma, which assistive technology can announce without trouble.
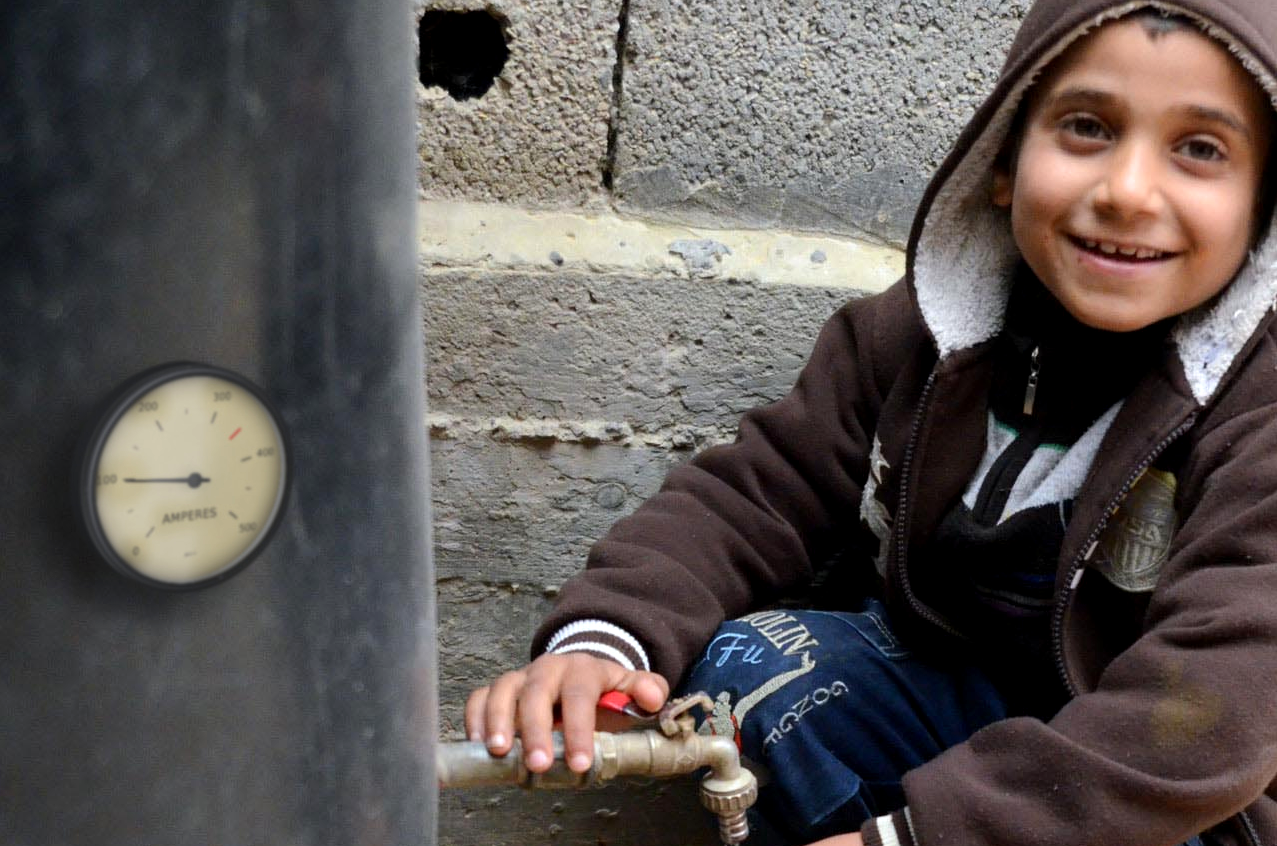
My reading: {"value": 100, "unit": "A"}
